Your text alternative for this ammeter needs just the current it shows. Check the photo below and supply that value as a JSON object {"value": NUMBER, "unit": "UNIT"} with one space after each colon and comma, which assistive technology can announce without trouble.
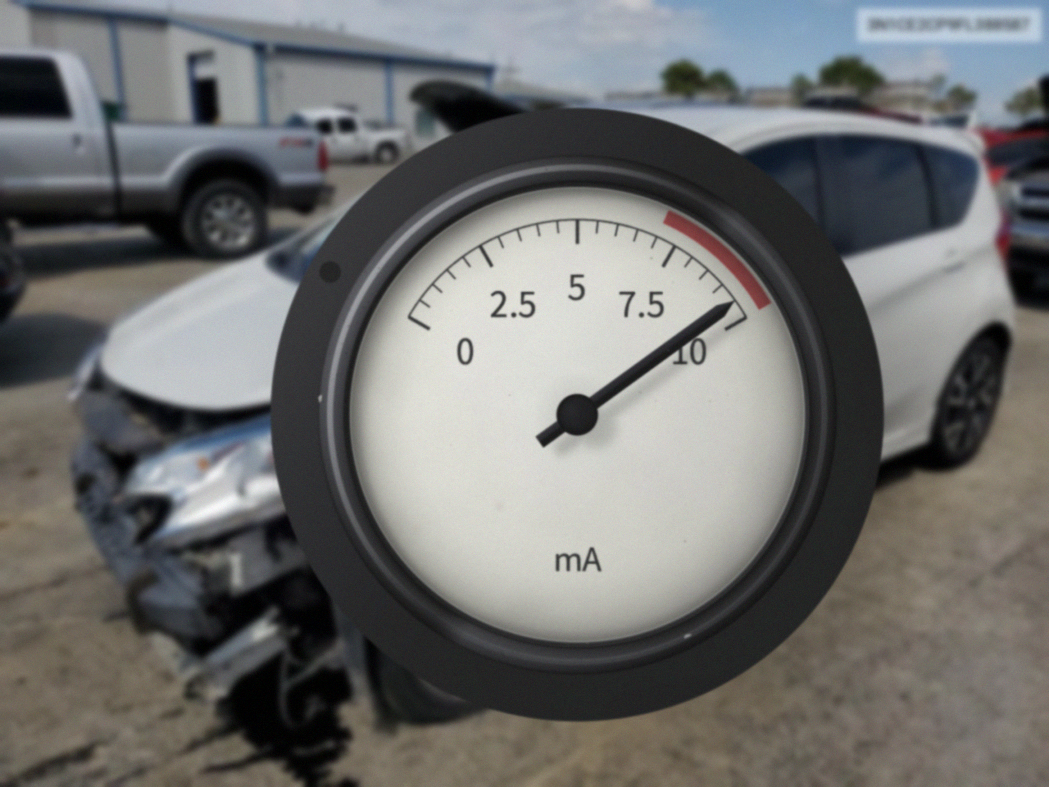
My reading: {"value": 9.5, "unit": "mA"}
